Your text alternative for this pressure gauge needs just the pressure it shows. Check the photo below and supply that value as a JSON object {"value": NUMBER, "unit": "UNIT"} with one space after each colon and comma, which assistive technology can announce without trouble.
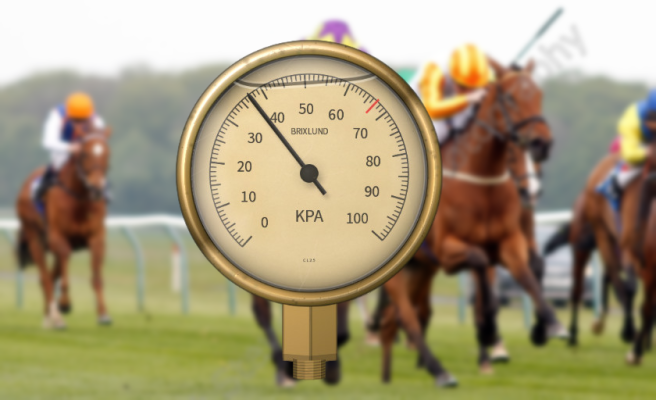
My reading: {"value": 37, "unit": "kPa"}
